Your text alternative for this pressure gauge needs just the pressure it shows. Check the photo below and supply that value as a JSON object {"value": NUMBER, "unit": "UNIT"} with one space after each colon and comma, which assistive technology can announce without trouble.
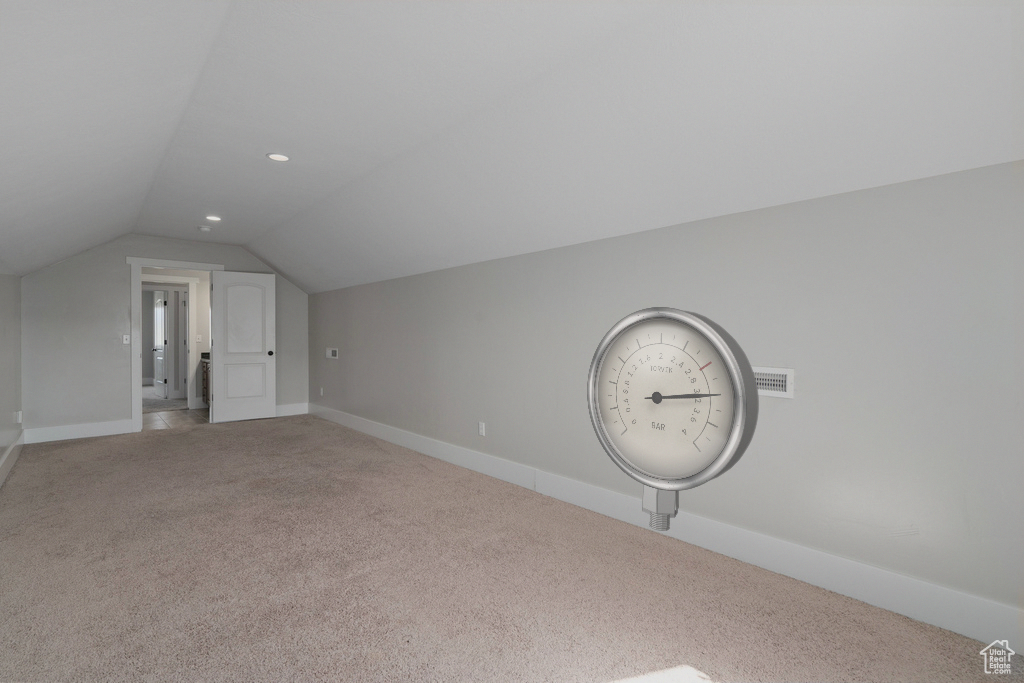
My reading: {"value": 3.2, "unit": "bar"}
